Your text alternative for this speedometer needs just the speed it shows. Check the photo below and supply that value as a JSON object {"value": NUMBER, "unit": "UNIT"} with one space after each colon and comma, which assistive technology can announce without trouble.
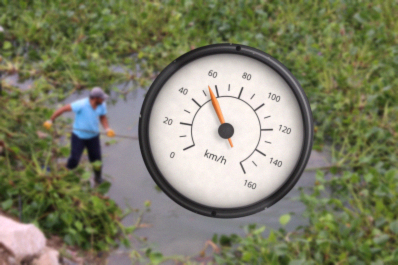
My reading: {"value": 55, "unit": "km/h"}
